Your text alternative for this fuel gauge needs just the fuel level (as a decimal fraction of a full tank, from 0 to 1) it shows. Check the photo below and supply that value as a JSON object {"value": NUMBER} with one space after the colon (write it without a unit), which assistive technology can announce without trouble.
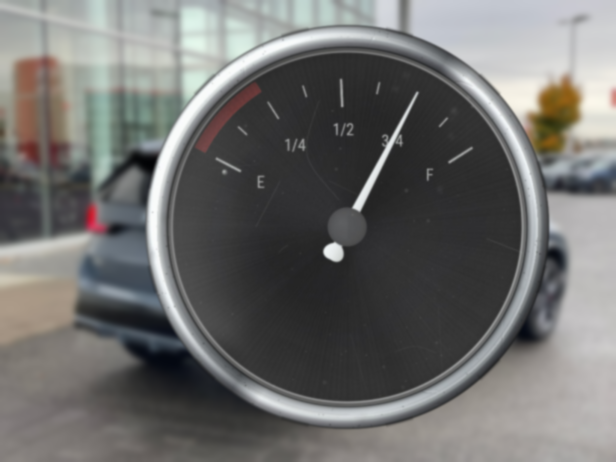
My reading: {"value": 0.75}
